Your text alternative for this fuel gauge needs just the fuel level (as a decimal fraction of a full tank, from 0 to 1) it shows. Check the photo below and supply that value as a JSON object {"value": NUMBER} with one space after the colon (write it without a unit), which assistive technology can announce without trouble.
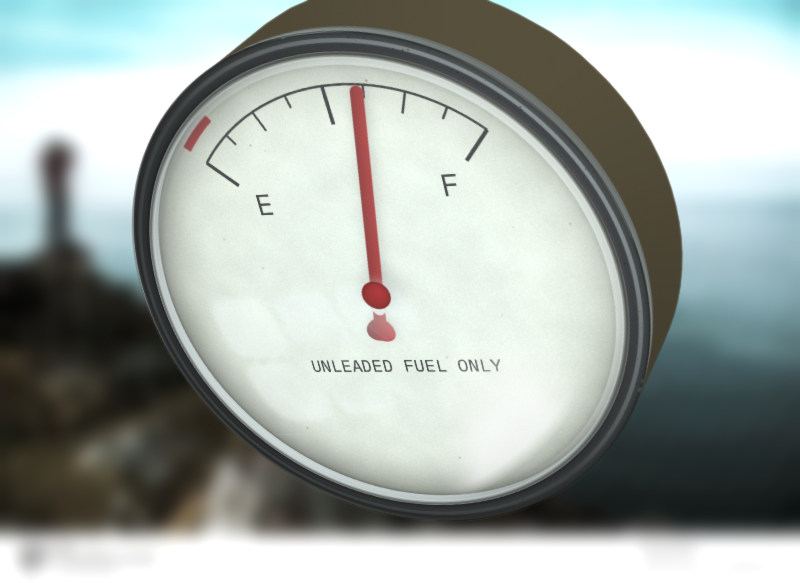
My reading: {"value": 0.625}
